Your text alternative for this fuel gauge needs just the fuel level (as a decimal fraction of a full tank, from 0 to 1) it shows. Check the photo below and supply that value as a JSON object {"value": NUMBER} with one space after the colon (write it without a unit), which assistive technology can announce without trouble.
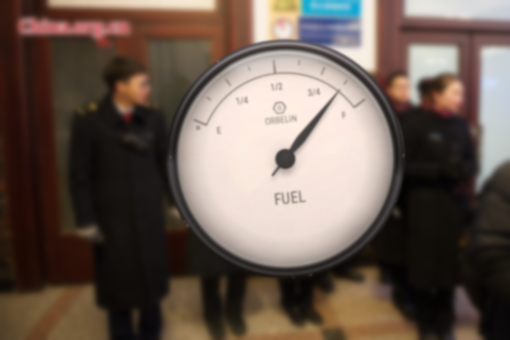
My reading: {"value": 0.875}
